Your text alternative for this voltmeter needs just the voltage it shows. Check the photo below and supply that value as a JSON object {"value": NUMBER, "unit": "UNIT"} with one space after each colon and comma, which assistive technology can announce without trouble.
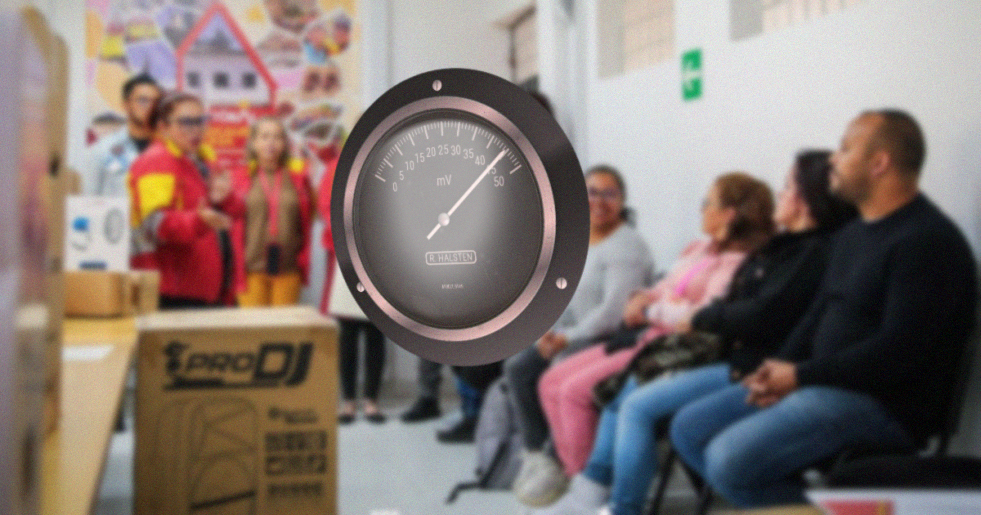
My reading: {"value": 45, "unit": "mV"}
